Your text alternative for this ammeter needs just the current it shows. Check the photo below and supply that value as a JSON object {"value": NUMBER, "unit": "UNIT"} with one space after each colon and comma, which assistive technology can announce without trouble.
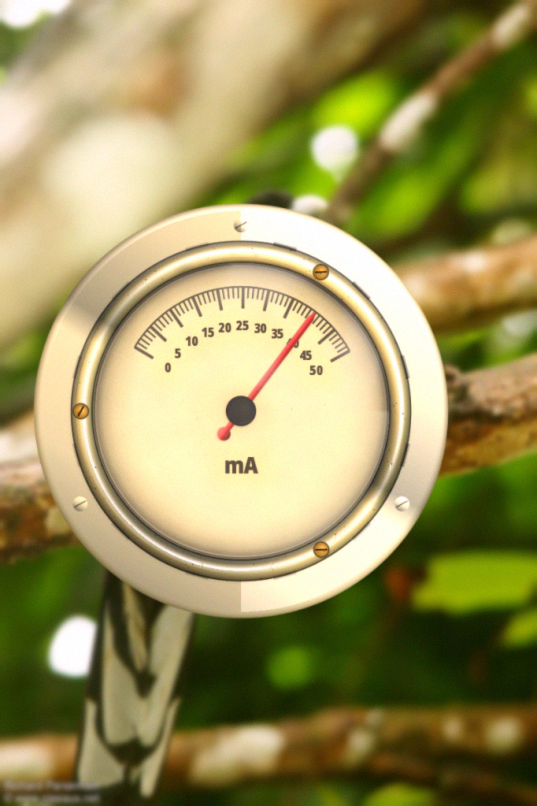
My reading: {"value": 40, "unit": "mA"}
